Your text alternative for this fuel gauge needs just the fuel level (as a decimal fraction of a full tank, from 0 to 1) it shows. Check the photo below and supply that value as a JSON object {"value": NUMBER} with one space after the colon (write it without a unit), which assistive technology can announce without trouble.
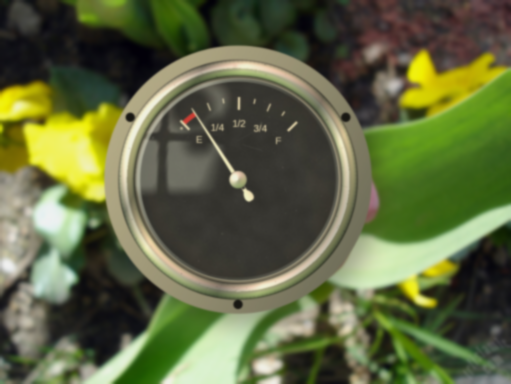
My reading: {"value": 0.125}
